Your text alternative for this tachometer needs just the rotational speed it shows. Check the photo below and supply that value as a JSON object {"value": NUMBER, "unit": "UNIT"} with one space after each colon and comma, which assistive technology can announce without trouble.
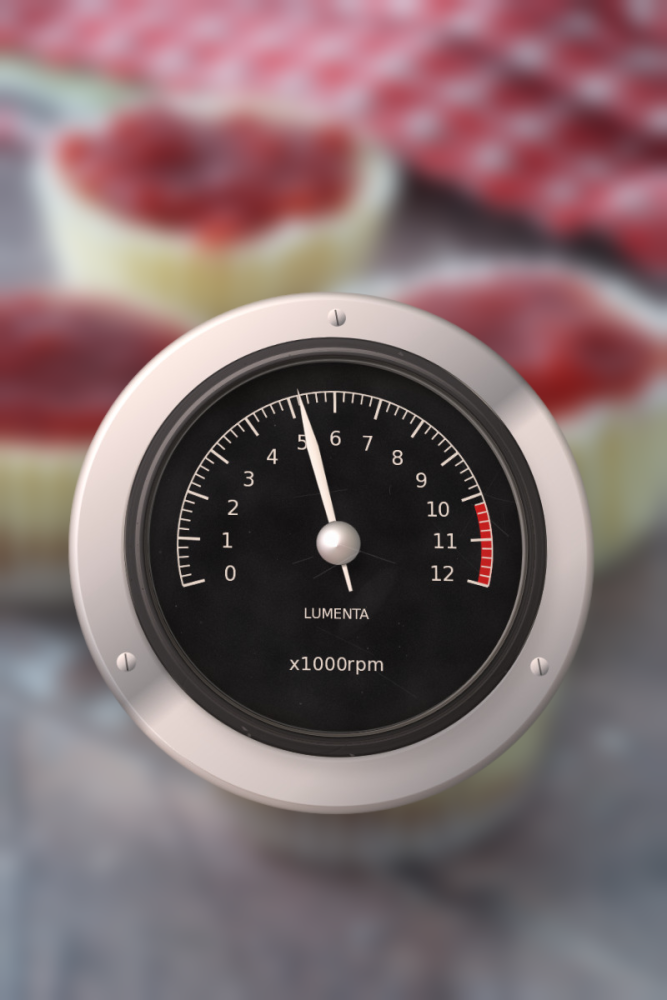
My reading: {"value": 5200, "unit": "rpm"}
